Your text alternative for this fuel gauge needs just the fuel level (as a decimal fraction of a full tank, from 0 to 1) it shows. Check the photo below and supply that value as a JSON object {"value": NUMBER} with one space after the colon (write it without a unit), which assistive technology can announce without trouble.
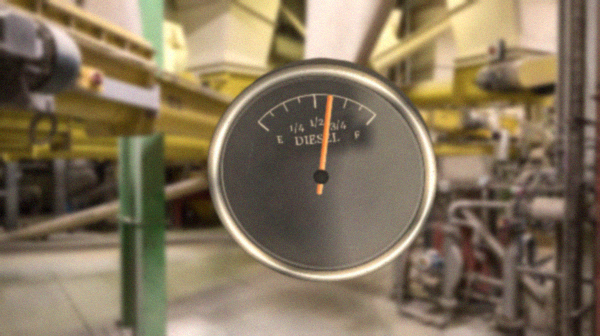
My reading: {"value": 0.625}
